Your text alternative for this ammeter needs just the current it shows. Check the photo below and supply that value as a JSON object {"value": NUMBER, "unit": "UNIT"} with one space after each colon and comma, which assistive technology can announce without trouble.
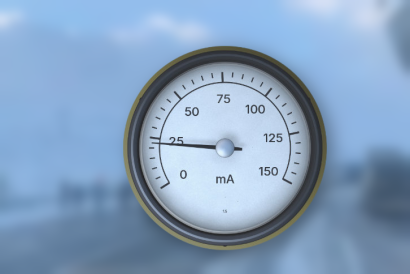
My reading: {"value": 22.5, "unit": "mA"}
